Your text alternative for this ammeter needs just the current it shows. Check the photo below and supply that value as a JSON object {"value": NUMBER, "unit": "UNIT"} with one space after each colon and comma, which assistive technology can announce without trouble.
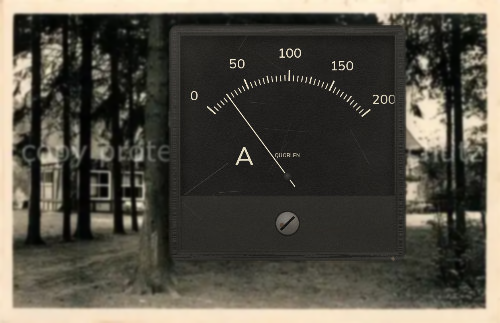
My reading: {"value": 25, "unit": "A"}
